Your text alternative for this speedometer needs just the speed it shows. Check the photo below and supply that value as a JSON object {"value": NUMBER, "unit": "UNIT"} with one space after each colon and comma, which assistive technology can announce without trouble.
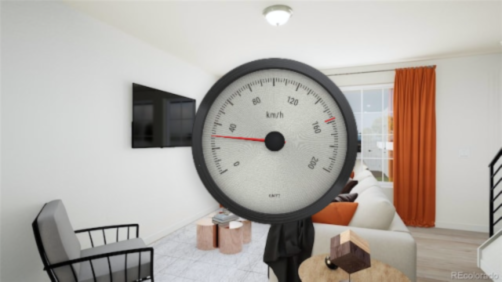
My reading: {"value": 30, "unit": "km/h"}
